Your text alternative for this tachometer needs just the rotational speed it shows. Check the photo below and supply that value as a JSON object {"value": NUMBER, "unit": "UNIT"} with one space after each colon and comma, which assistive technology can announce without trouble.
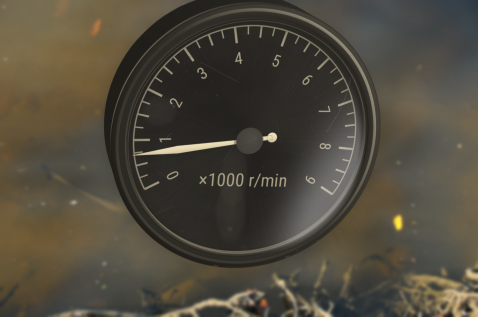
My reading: {"value": 750, "unit": "rpm"}
